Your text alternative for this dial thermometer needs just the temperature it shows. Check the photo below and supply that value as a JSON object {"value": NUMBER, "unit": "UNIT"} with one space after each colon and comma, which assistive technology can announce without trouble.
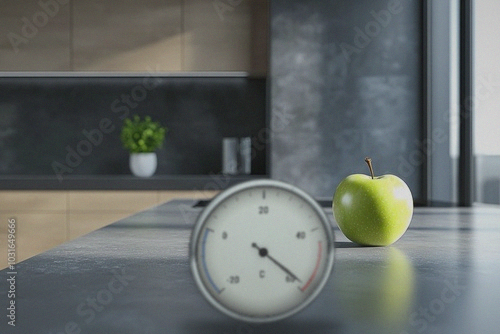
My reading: {"value": 58, "unit": "°C"}
